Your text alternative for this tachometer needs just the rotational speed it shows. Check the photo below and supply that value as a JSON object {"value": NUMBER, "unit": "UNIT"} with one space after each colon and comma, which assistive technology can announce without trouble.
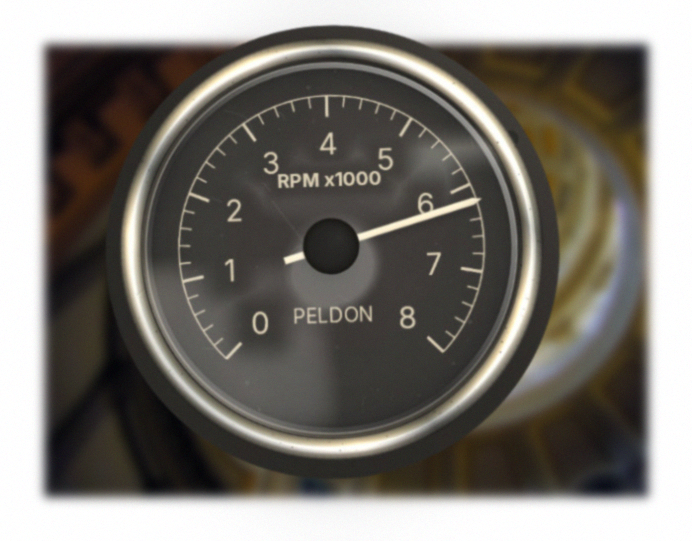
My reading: {"value": 6200, "unit": "rpm"}
